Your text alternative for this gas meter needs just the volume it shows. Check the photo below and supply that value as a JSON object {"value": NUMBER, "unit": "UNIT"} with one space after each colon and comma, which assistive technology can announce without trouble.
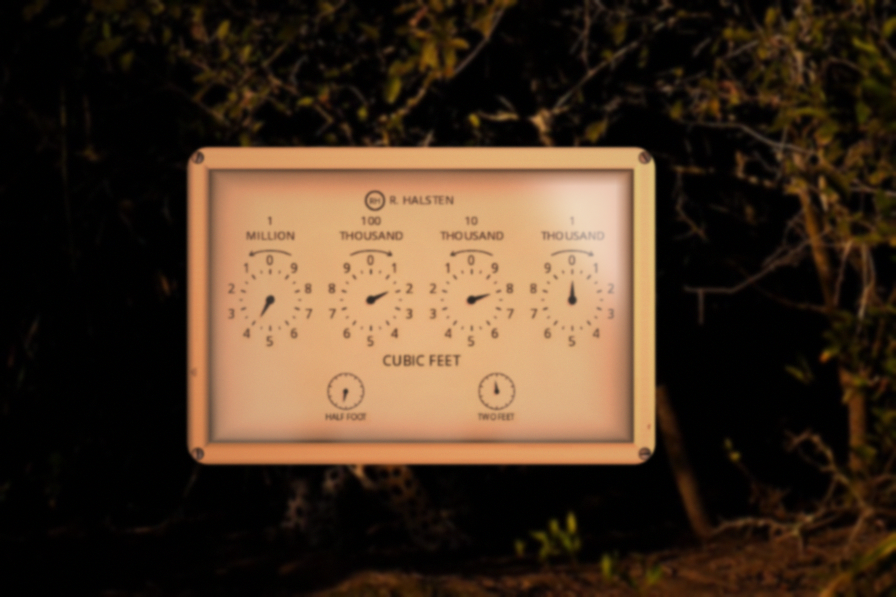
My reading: {"value": 418000, "unit": "ft³"}
